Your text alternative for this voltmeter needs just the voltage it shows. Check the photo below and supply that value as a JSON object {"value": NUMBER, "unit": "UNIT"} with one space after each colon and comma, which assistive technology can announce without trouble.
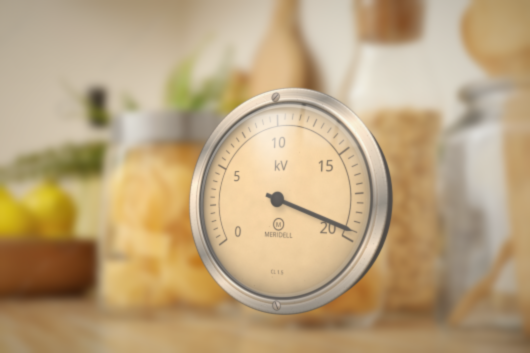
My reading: {"value": 19.5, "unit": "kV"}
